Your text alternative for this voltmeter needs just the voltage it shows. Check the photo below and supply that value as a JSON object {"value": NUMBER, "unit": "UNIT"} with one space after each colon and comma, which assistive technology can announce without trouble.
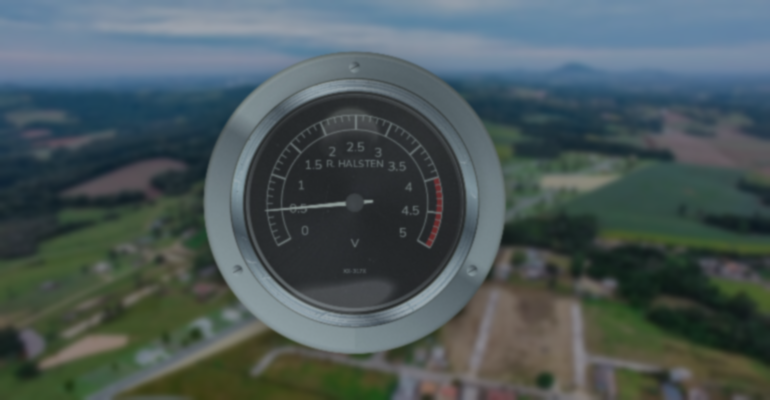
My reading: {"value": 0.5, "unit": "V"}
